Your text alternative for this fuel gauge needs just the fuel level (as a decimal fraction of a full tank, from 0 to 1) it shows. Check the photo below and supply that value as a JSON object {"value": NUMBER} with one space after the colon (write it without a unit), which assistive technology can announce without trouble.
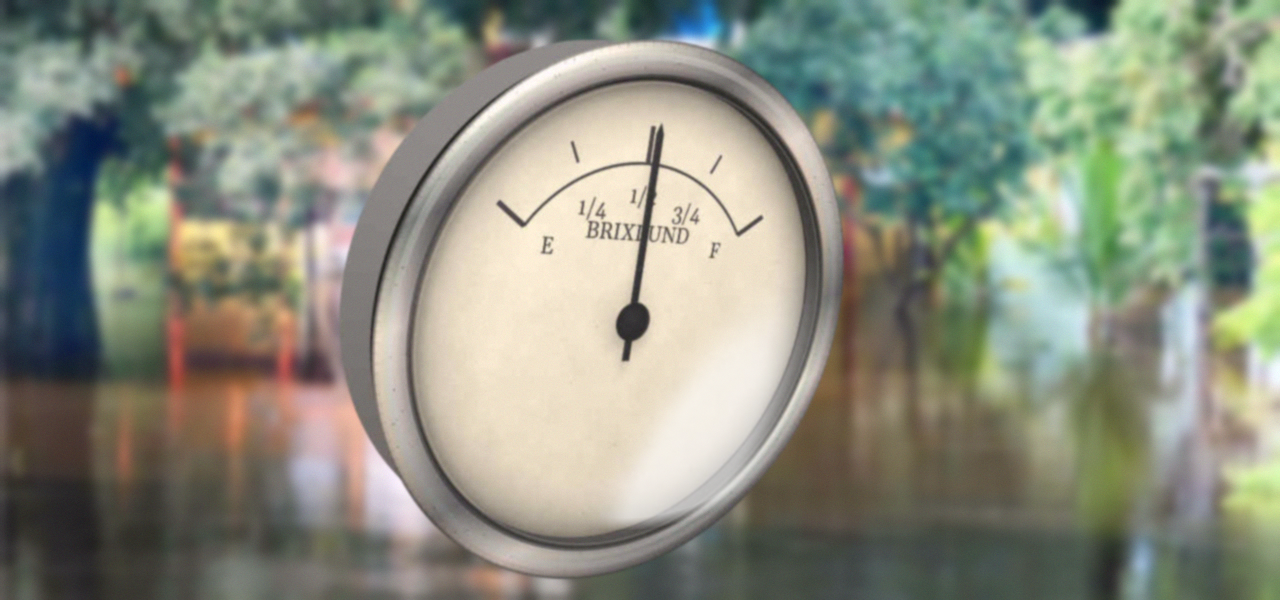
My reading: {"value": 0.5}
